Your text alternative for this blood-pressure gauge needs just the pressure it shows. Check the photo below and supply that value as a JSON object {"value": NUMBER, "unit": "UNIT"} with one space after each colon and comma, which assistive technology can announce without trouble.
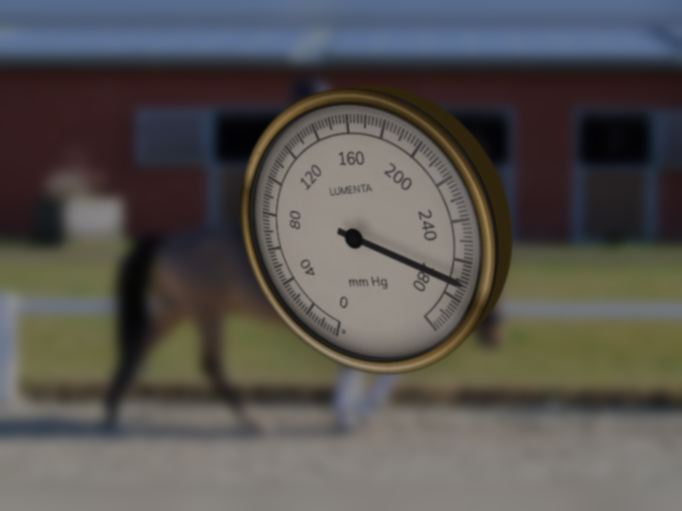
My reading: {"value": 270, "unit": "mmHg"}
